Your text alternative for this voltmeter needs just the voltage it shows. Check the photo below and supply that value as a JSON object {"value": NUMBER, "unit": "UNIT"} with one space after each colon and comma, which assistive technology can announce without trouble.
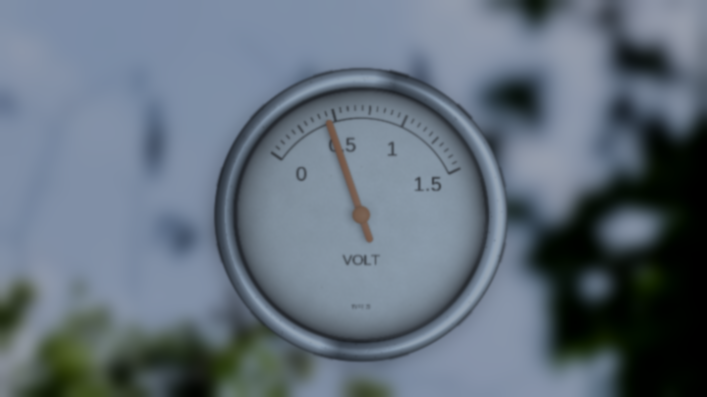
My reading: {"value": 0.45, "unit": "V"}
